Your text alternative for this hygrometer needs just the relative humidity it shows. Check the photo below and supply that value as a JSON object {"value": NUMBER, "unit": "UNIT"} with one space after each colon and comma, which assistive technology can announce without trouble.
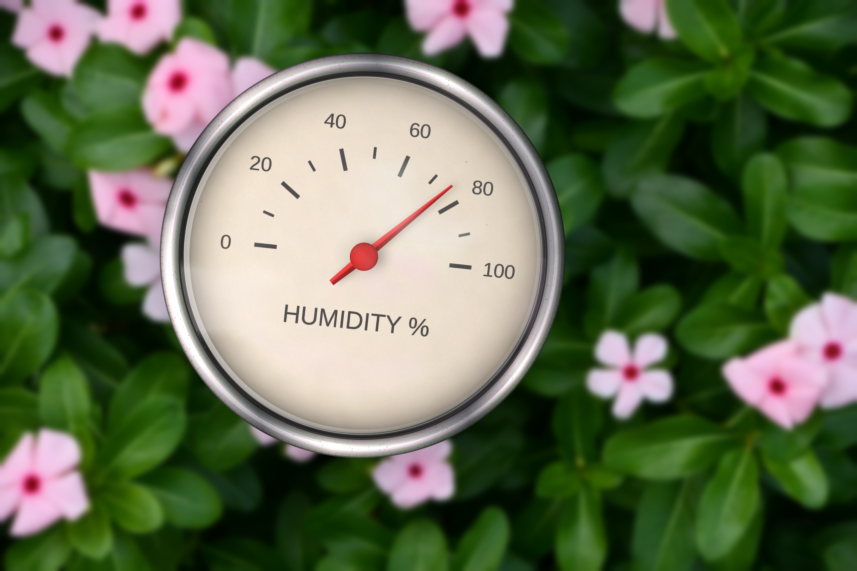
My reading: {"value": 75, "unit": "%"}
